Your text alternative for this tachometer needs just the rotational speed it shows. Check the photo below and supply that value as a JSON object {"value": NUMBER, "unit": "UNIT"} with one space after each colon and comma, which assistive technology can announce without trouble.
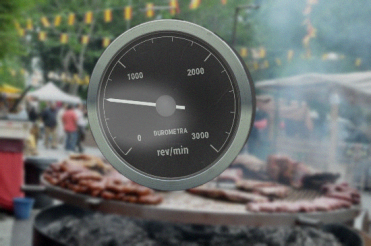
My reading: {"value": 600, "unit": "rpm"}
